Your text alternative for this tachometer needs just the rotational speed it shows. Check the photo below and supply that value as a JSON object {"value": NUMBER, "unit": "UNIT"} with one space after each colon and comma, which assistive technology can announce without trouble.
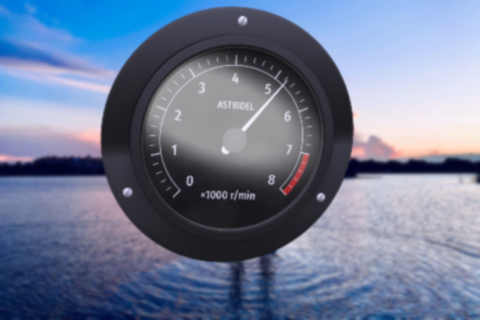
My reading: {"value": 5200, "unit": "rpm"}
